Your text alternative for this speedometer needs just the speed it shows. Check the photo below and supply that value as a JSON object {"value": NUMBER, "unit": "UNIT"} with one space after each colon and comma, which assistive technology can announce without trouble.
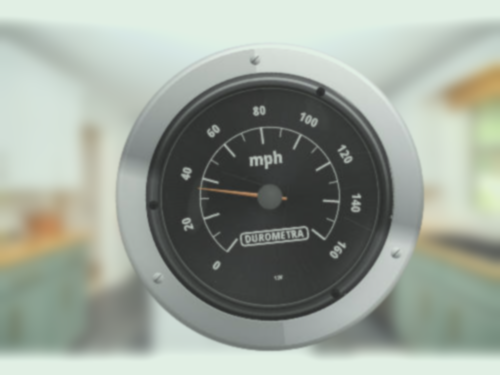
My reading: {"value": 35, "unit": "mph"}
